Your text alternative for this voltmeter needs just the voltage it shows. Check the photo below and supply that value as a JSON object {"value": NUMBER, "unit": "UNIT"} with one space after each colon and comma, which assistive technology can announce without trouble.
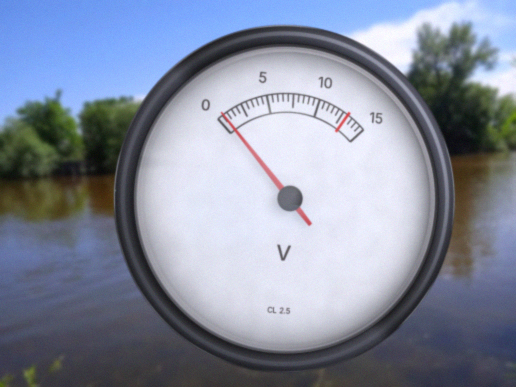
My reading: {"value": 0.5, "unit": "V"}
